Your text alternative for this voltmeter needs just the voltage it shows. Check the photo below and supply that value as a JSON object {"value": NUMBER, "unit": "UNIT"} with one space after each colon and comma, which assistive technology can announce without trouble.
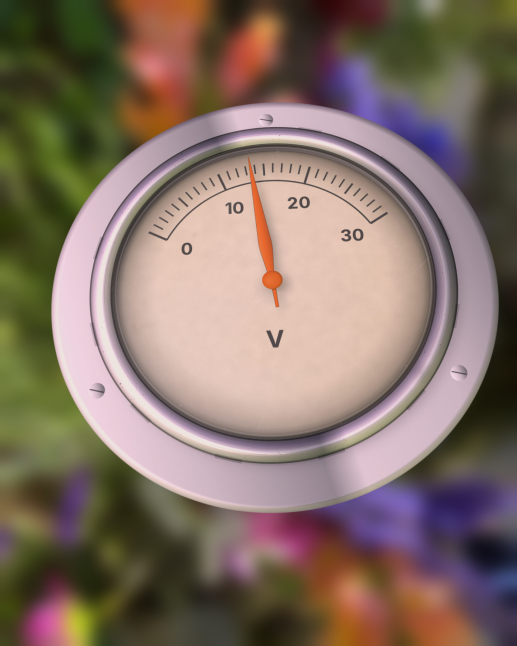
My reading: {"value": 13.5, "unit": "V"}
